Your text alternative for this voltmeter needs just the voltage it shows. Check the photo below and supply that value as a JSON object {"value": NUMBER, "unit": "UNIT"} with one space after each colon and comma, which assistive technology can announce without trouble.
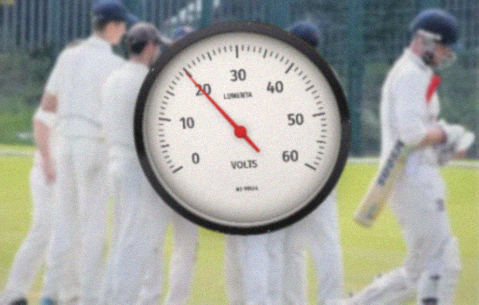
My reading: {"value": 20, "unit": "V"}
